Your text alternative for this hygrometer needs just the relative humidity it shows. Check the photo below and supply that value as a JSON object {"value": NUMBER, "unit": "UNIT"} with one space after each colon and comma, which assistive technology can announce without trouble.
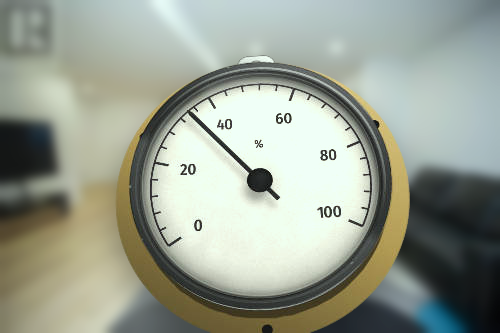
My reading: {"value": 34, "unit": "%"}
